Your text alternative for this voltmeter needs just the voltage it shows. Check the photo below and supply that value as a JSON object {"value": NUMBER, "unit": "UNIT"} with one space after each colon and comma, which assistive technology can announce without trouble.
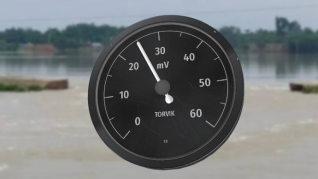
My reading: {"value": 25, "unit": "mV"}
